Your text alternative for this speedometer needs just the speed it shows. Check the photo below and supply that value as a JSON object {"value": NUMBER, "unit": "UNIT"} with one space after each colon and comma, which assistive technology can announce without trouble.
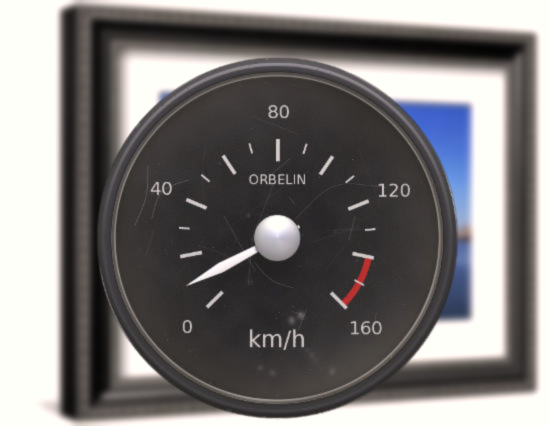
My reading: {"value": 10, "unit": "km/h"}
